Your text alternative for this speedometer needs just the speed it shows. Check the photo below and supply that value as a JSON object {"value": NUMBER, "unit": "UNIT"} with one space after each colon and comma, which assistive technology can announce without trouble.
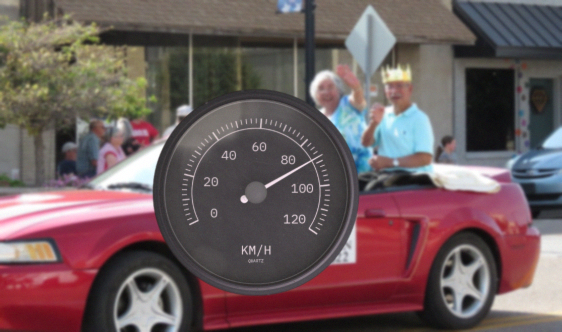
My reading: {"value": 88, "unit": "km/h"}
